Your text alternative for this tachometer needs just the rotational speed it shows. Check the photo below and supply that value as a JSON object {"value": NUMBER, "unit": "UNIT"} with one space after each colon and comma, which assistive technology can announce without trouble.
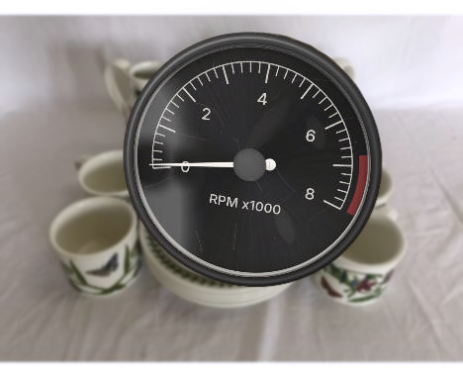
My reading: {"value": 100, "unit": "rpm"}
